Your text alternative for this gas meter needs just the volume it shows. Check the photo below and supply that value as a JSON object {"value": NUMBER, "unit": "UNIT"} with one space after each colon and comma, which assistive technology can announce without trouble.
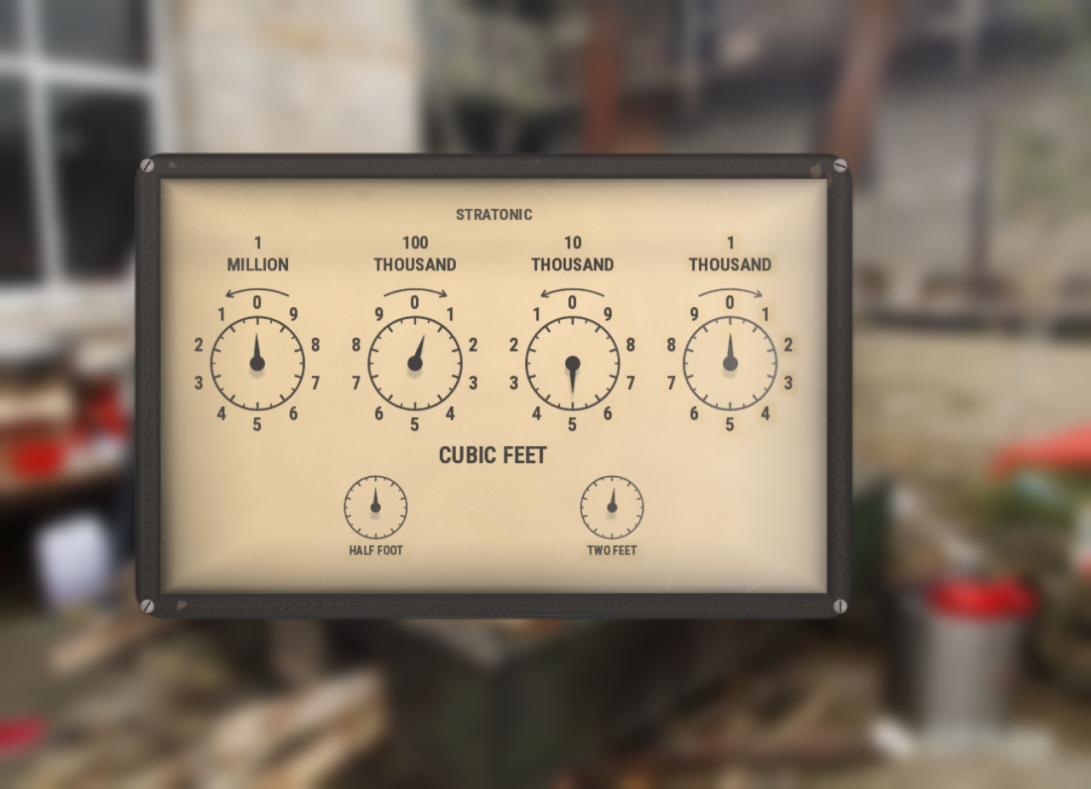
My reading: {"value": 5000, "unit": "ft³"}
